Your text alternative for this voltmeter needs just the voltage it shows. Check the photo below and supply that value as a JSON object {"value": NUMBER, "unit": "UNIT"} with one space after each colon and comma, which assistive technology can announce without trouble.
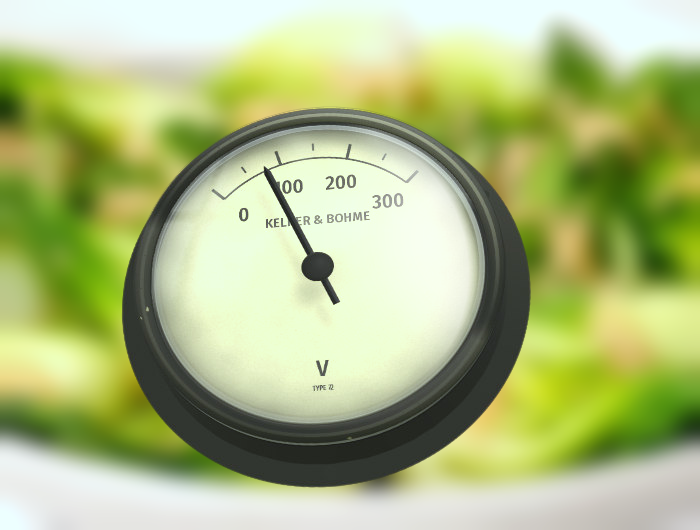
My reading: {"value": 75, "unit": "V"}
